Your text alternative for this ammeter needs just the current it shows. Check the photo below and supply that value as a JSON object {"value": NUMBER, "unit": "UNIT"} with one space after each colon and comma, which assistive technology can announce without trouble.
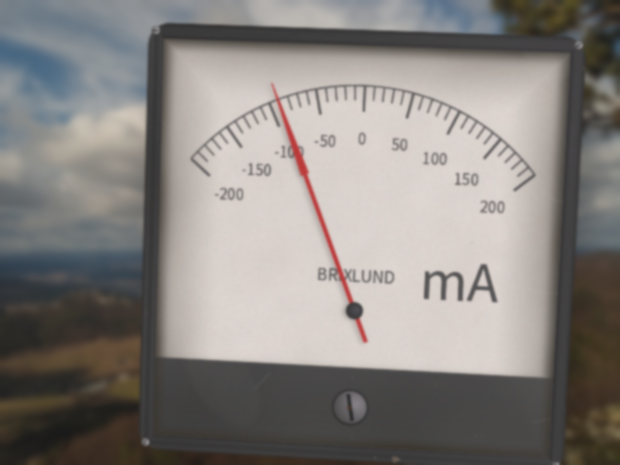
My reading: {"value": -90, "unit": "mA"}
